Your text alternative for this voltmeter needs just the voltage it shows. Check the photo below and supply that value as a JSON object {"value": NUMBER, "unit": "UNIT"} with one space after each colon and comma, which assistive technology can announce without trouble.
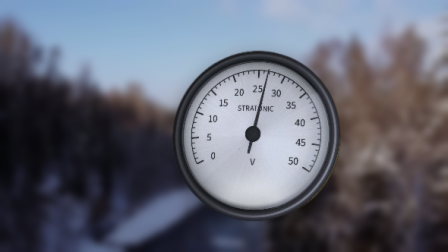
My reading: {"value": 27, "unit": "V"}
